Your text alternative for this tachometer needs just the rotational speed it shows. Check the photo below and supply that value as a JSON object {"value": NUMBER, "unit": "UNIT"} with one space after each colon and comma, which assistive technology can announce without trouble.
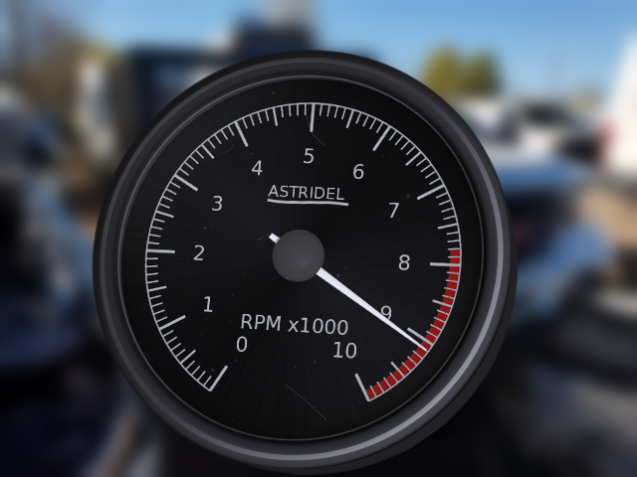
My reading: {"value": 9100, "unit": "rpm"}
